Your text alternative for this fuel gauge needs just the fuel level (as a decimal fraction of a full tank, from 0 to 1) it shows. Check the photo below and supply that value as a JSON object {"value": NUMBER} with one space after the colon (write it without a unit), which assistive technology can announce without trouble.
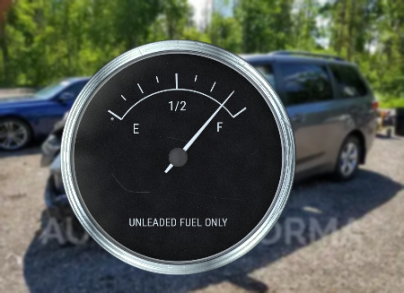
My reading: {"value": 0.875}
